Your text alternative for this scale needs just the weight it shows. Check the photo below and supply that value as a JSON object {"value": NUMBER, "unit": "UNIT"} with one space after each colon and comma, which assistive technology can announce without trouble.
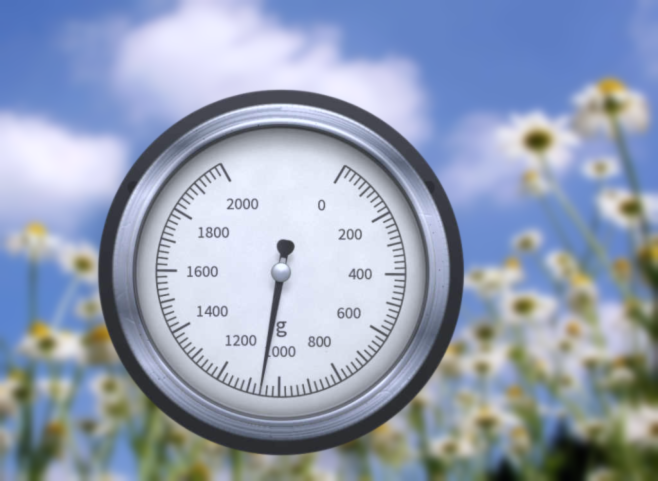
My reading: {"value": 1060, "unit": "g"}
